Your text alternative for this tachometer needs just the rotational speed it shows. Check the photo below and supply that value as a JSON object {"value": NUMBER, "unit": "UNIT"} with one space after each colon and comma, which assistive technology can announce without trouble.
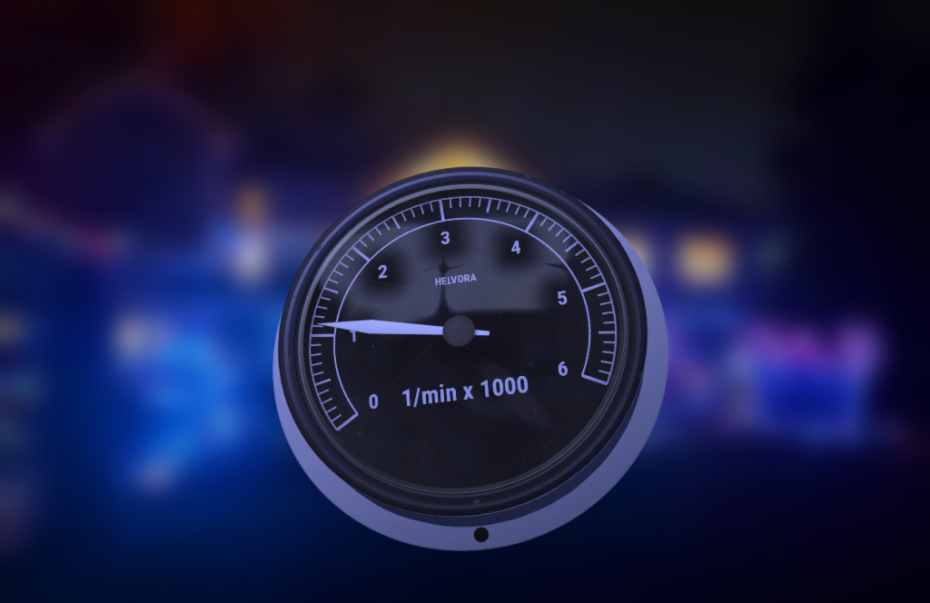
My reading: {"value": 1100, "unit": "rpm"}
